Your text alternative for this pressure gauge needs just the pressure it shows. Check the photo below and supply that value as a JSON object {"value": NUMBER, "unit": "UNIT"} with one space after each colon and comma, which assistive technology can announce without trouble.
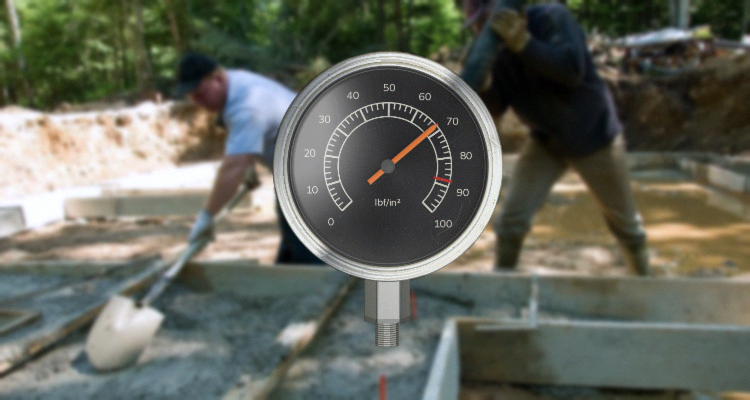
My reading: {"value": 68, "unit": "psi"}
